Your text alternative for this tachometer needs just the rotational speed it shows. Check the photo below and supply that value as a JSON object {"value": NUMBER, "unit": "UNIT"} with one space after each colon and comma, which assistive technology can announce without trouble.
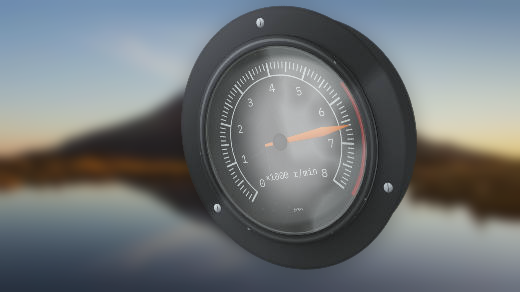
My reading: {"value": 6600, "unit": "rpm"}
